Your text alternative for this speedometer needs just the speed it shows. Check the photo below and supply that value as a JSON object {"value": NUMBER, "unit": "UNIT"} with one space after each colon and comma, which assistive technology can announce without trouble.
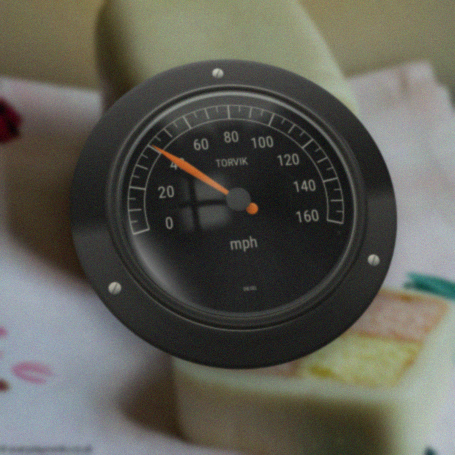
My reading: {"value": 40, "unit": "mph"}
